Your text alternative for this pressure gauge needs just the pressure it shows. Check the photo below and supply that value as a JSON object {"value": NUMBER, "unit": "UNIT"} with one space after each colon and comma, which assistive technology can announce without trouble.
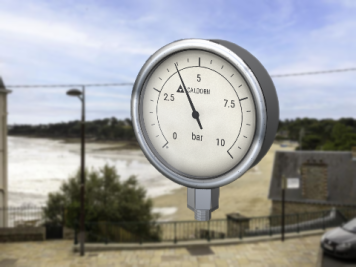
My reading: {"value": 4, "unit": "bar"}
